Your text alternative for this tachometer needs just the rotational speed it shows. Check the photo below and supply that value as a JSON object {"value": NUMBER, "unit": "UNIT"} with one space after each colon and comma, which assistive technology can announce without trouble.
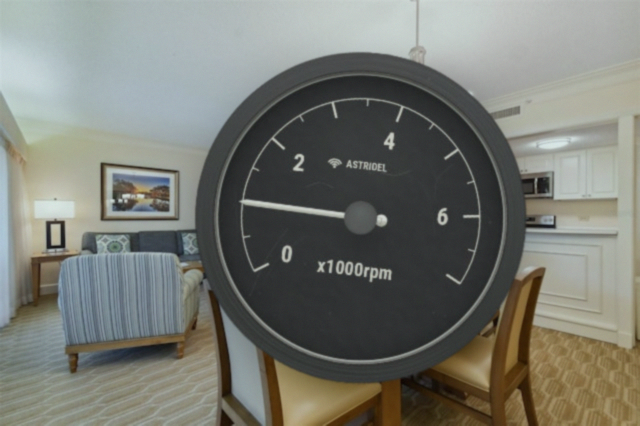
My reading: {"value": 1000, "unit": "rpm"}
